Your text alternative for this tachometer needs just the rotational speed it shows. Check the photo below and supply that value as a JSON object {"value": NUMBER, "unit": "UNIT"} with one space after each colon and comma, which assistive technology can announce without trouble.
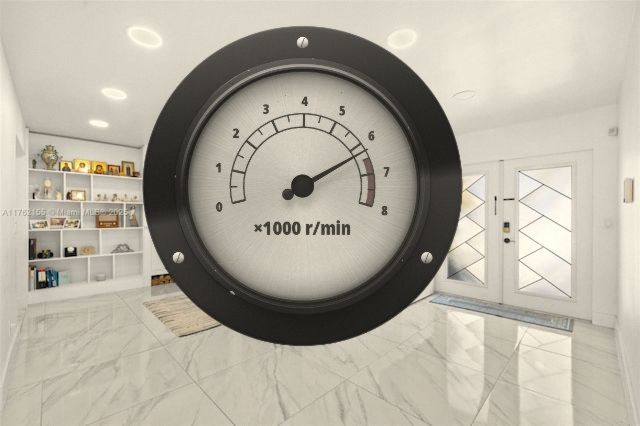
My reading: {"value": 6250, "unit": "rpm"}
